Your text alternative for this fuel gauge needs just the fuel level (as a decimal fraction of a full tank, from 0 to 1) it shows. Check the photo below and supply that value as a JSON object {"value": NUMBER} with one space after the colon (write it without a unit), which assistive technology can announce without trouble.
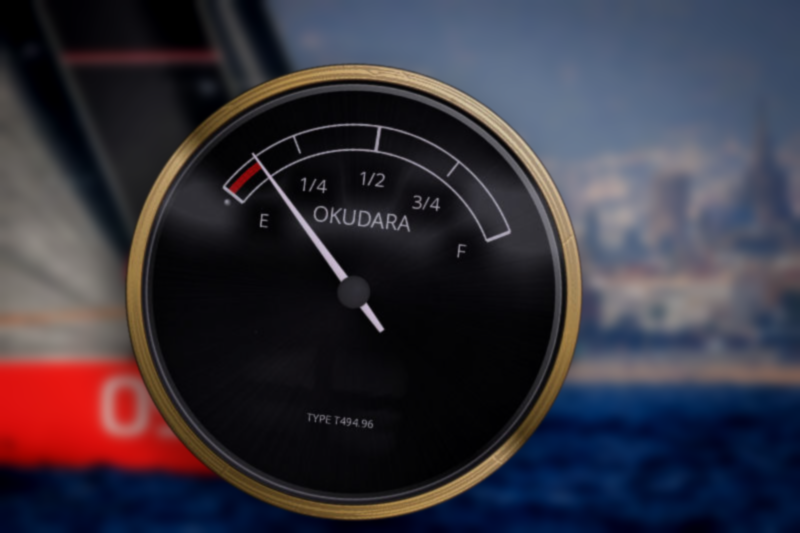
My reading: {"value": 0.125}
